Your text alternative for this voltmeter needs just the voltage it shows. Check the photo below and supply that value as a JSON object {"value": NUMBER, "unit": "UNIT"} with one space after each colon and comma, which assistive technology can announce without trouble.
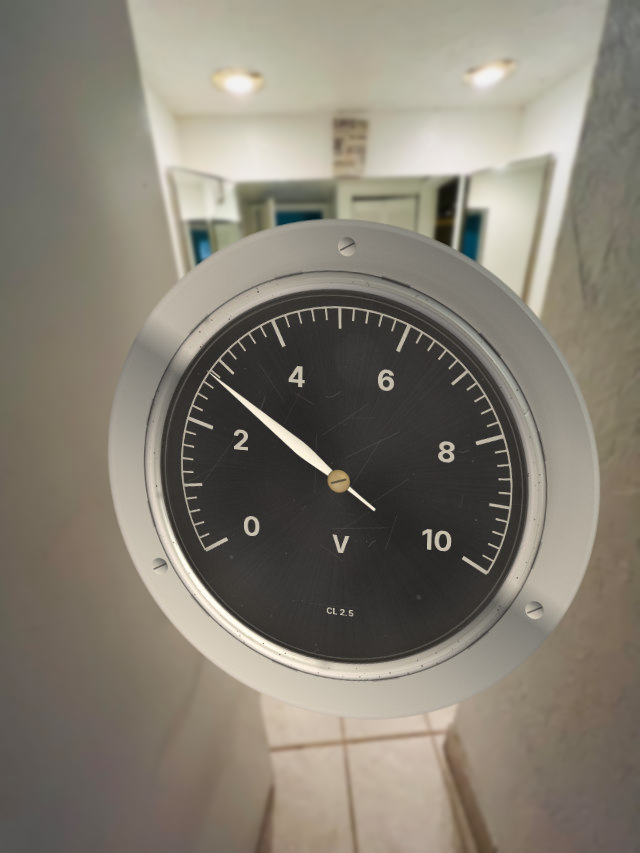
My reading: {"value": 2.8, "unit": "V"}
